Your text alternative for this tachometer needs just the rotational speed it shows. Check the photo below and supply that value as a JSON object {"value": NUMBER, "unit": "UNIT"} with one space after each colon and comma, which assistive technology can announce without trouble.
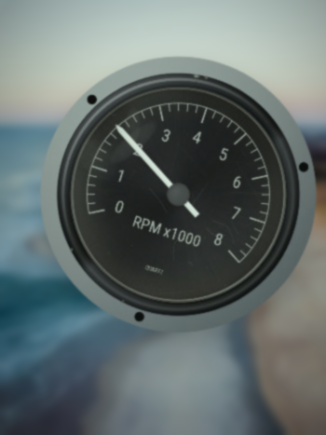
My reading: {"value": 2000, "unit": "rpm"}
